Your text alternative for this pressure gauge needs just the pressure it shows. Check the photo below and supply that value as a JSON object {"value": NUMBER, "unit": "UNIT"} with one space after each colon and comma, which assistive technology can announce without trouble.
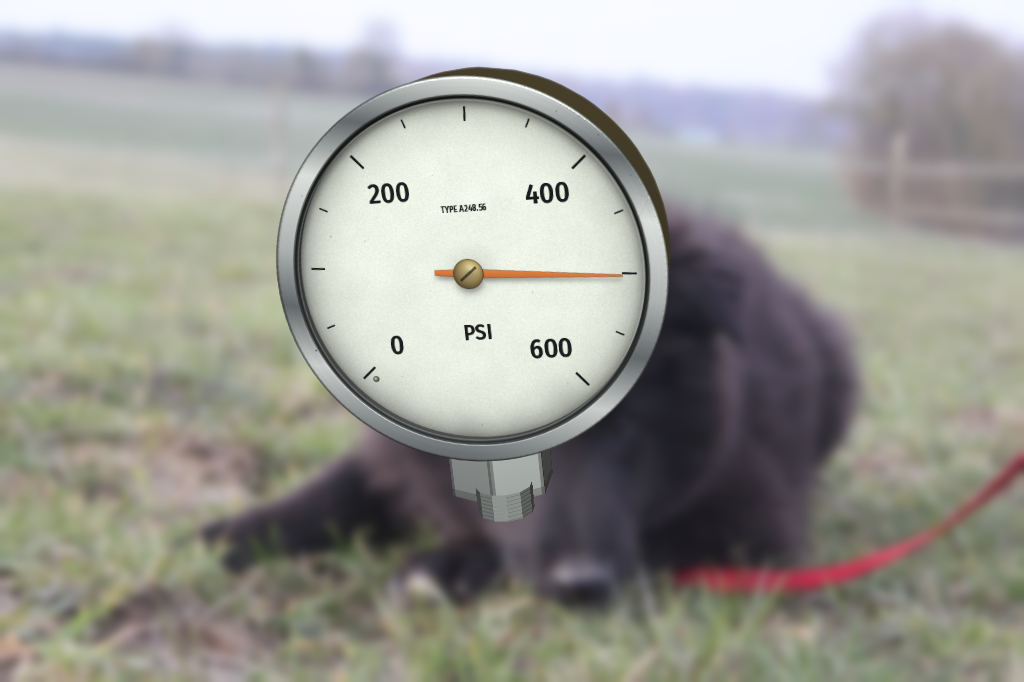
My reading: {"value": 500, "unit": "psi"}
